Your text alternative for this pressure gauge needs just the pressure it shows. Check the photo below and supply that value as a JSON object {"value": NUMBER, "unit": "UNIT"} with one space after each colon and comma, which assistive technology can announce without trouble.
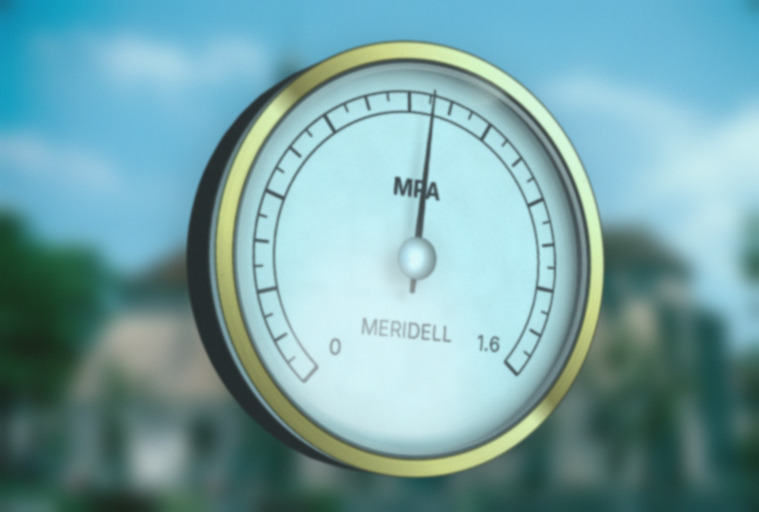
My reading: {"value": 0.85, "unit": "MPa"}
